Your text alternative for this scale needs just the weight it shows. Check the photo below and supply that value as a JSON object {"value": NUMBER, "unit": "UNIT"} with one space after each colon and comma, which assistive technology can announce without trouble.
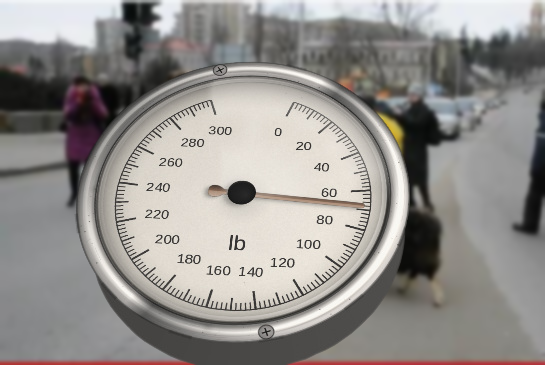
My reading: {"value": 70, "unit": "lb"}
